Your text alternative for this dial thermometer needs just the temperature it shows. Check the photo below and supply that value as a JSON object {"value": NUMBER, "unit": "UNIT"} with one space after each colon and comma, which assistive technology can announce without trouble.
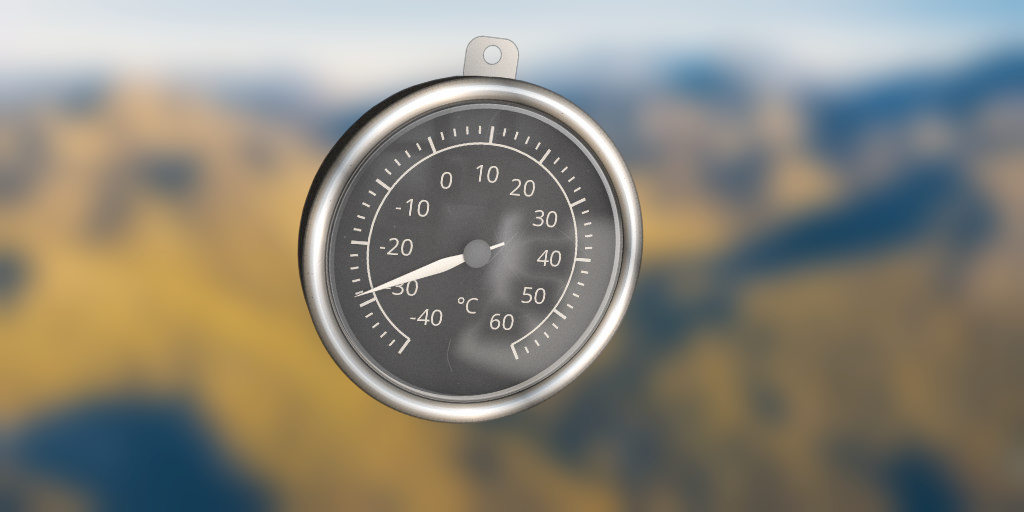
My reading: {"value": -28, "unit": "°C"}
